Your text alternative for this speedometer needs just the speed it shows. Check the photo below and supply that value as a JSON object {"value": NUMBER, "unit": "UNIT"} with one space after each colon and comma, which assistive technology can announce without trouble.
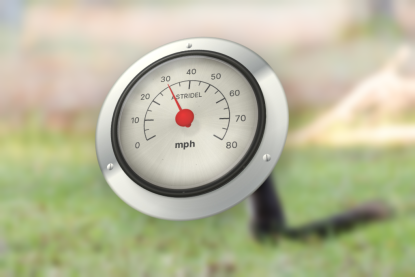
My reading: {"value": 30, "unit": "mph"}
